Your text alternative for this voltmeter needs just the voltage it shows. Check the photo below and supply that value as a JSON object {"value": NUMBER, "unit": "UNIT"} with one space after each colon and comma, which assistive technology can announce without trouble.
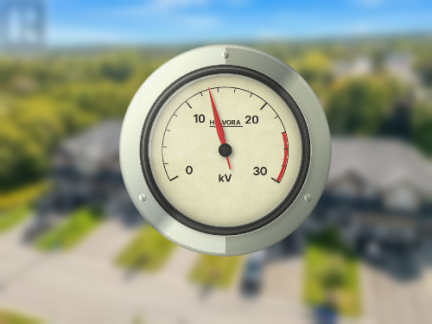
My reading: {"value": 13, "unit": "kV"}
